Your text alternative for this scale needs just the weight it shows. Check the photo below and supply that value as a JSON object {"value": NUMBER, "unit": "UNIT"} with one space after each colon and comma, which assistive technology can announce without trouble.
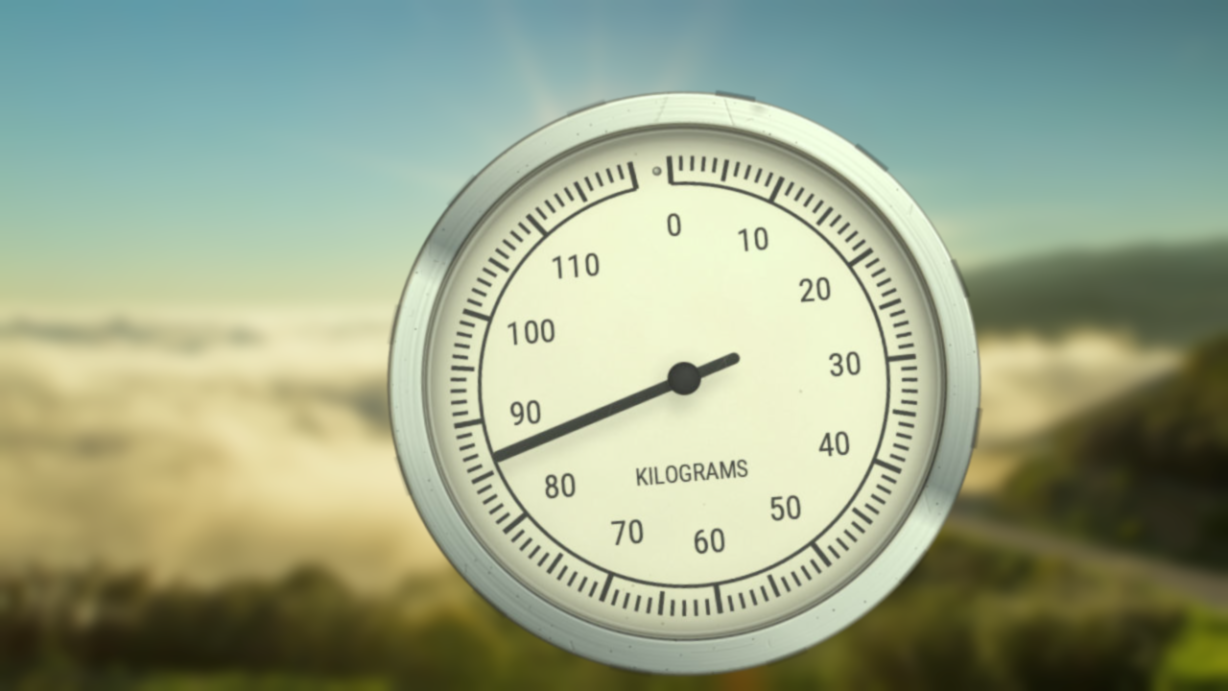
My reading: {"value": 86, "unit": "kg"}
